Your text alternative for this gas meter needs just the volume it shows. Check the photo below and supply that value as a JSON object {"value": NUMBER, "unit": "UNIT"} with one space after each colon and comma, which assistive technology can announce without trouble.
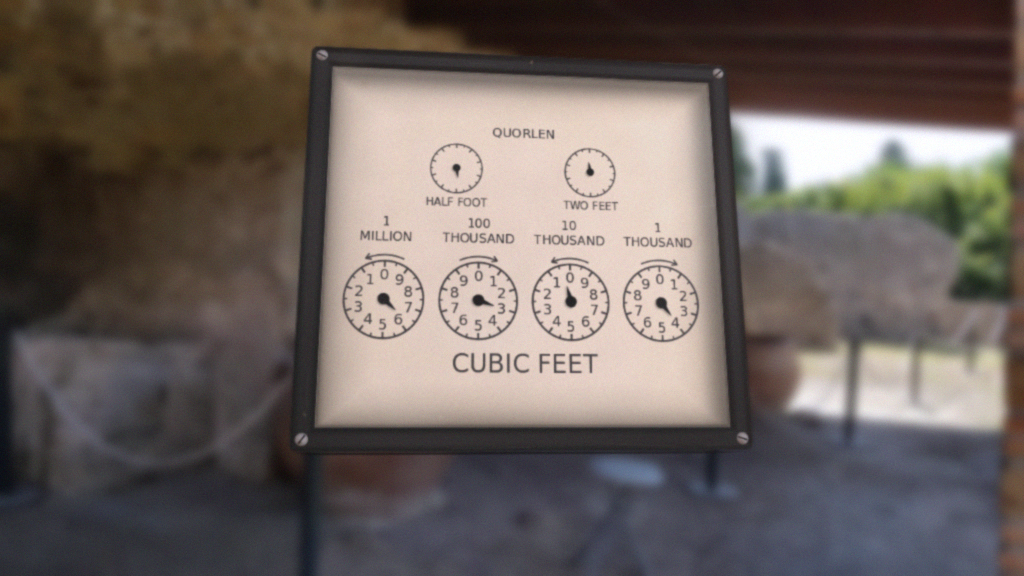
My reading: {"value": 630400, "unit": "ft³"}
